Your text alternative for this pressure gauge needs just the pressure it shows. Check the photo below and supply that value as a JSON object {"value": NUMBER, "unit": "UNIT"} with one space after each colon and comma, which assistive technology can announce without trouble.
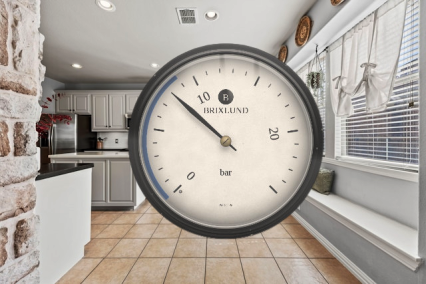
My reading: {"value": 8, "unit": "bar"}
